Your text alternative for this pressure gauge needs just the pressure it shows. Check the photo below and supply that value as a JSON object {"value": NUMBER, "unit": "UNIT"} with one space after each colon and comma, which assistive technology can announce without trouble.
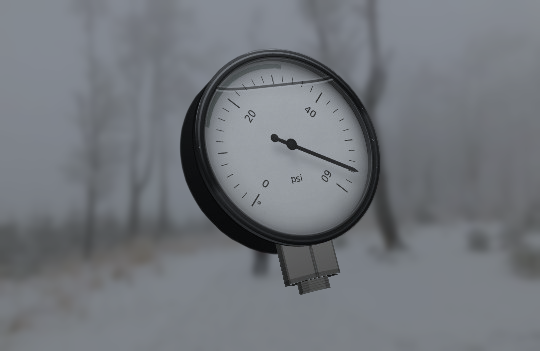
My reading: {"value": 56, "unit": "psi"}
